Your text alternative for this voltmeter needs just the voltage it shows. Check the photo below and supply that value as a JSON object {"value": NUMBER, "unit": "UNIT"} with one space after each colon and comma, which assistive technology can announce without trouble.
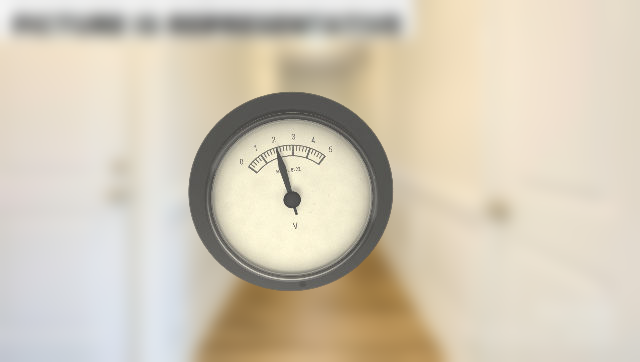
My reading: {"value": 2, "unit": "V"}
